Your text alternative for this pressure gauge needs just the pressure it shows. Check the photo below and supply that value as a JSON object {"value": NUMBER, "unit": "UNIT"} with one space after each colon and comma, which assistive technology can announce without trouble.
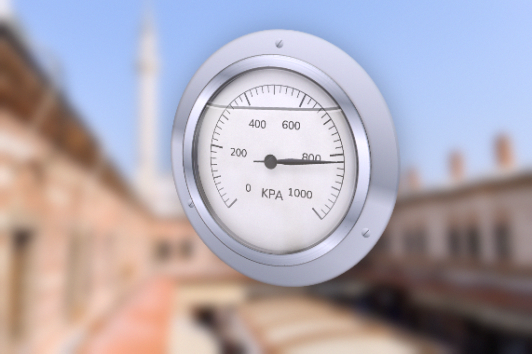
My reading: {"value": 820, "unit": "kPa"}
